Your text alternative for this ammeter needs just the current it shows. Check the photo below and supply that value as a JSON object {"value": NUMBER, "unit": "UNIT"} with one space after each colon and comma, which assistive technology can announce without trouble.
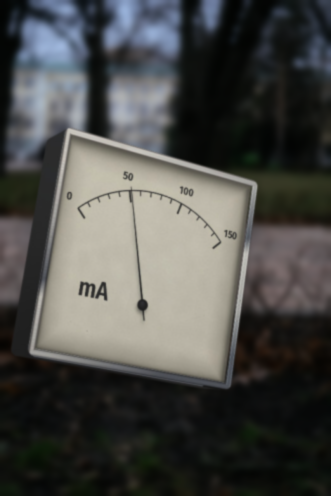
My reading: {"value": 50, "unit": "mA"}
